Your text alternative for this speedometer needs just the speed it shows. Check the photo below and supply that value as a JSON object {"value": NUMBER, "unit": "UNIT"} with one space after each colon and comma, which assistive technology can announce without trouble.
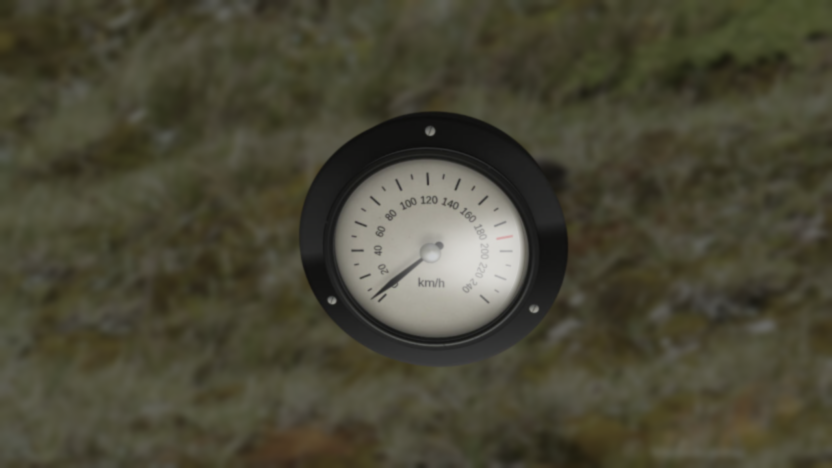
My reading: {"value": 5, "unit": "km/h"}
